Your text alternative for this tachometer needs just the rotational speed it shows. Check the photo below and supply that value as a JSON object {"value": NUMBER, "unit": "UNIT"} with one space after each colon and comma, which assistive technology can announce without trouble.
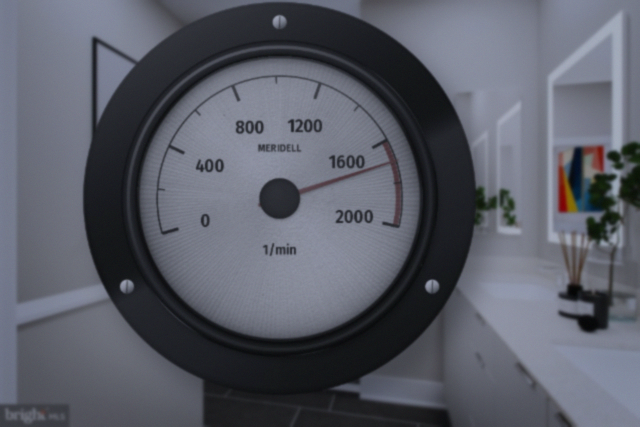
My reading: {"value": 1700, "unit": "rpm"}
